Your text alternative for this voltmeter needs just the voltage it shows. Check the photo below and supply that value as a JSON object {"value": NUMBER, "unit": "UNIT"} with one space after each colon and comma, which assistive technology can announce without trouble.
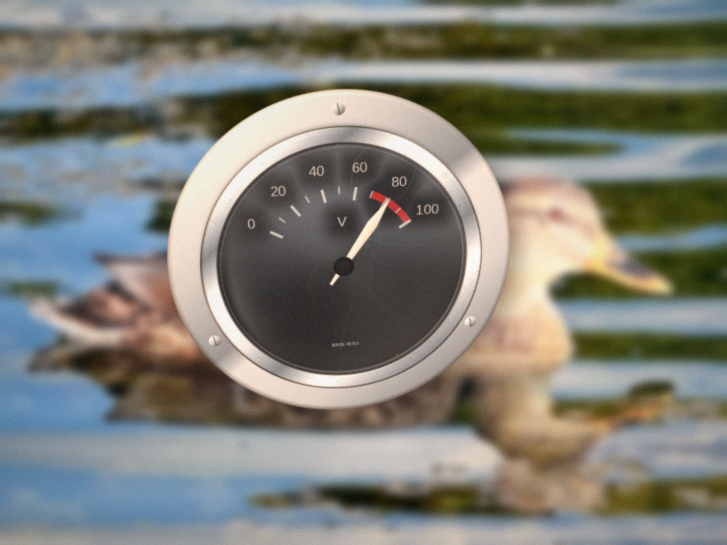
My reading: {"value": 80, "unit": "V"}
